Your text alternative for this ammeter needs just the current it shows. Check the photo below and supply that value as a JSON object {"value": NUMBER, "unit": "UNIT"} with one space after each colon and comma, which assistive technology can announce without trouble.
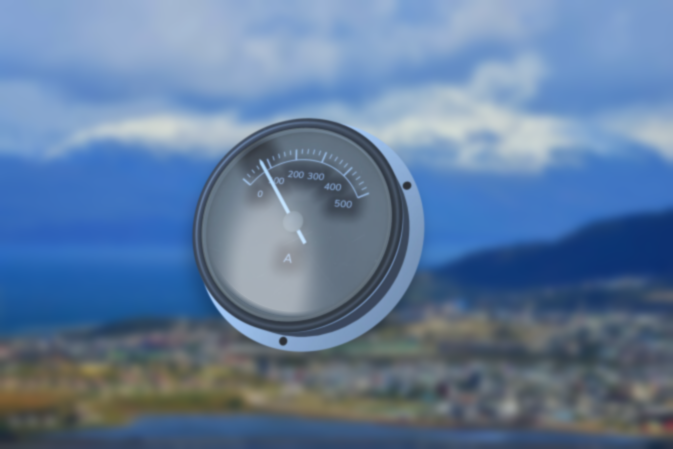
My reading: {"value": 80, "unit": "A"}
